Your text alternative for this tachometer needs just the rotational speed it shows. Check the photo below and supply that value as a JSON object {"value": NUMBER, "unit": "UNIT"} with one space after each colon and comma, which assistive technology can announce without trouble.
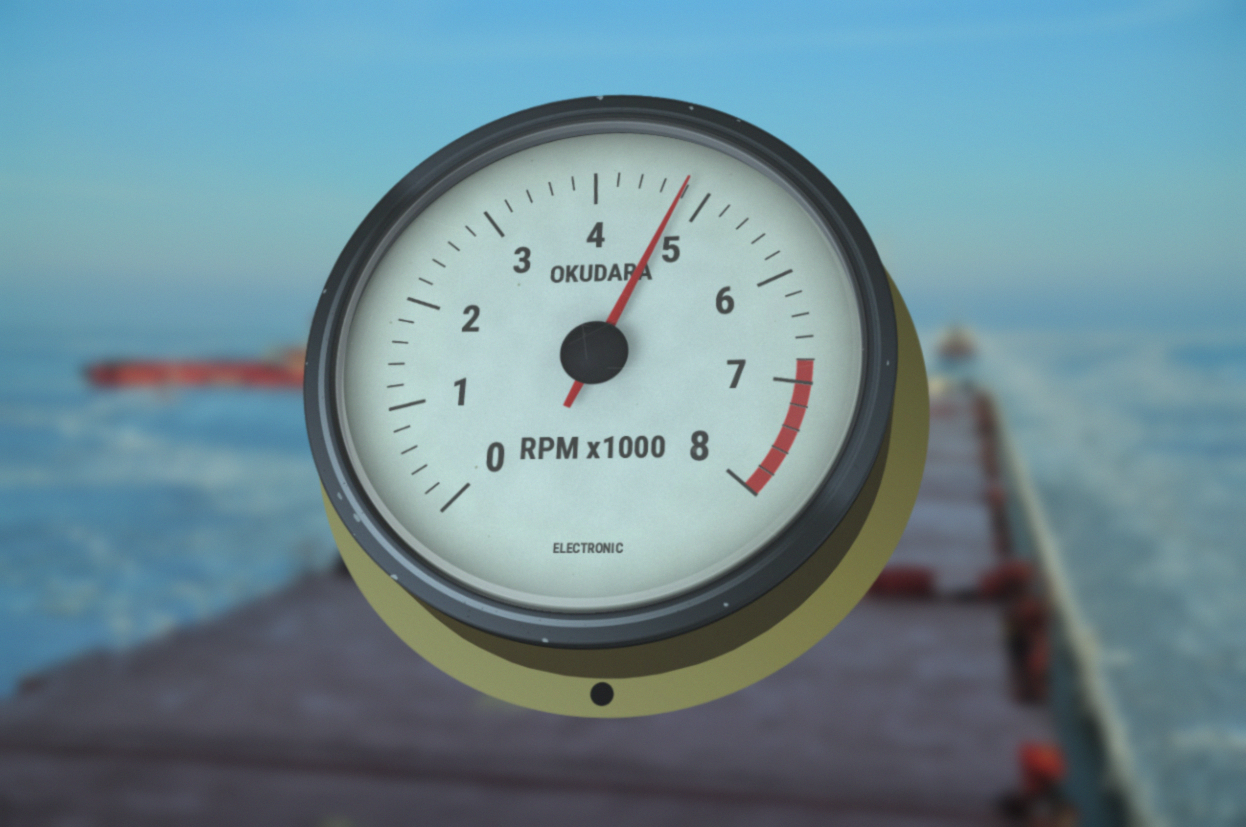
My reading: {"value": 4800, "unit": "rpm"}
